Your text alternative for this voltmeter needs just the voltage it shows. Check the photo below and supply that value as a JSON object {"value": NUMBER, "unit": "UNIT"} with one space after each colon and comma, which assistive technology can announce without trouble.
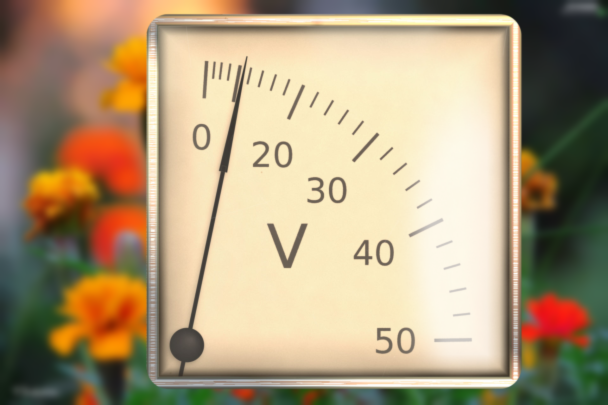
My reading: {"value": 11, "unit": "V"}
